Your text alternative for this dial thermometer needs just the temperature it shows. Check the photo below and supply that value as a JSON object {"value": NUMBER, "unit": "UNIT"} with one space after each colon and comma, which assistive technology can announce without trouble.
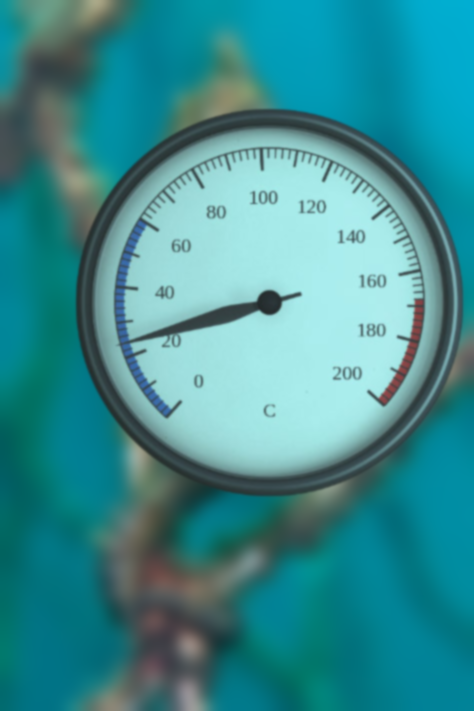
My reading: {"value": 24, "unit": "°C"}
